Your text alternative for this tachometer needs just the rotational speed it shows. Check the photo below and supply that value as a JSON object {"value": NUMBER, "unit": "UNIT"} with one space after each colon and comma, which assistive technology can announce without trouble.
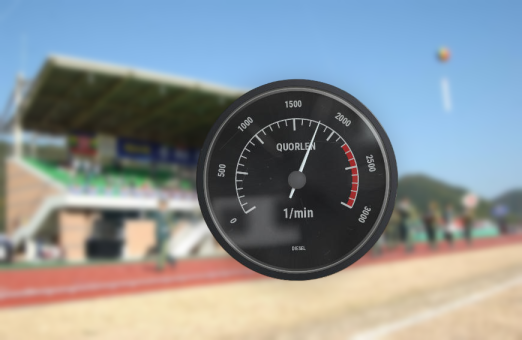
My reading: {"value": 1800, "unit": "rpm"}
